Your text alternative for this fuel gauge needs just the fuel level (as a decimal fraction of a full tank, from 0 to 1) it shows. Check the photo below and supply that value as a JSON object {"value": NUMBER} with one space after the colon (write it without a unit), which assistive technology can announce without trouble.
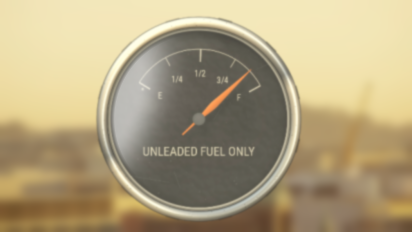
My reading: {"value": 0.875}
